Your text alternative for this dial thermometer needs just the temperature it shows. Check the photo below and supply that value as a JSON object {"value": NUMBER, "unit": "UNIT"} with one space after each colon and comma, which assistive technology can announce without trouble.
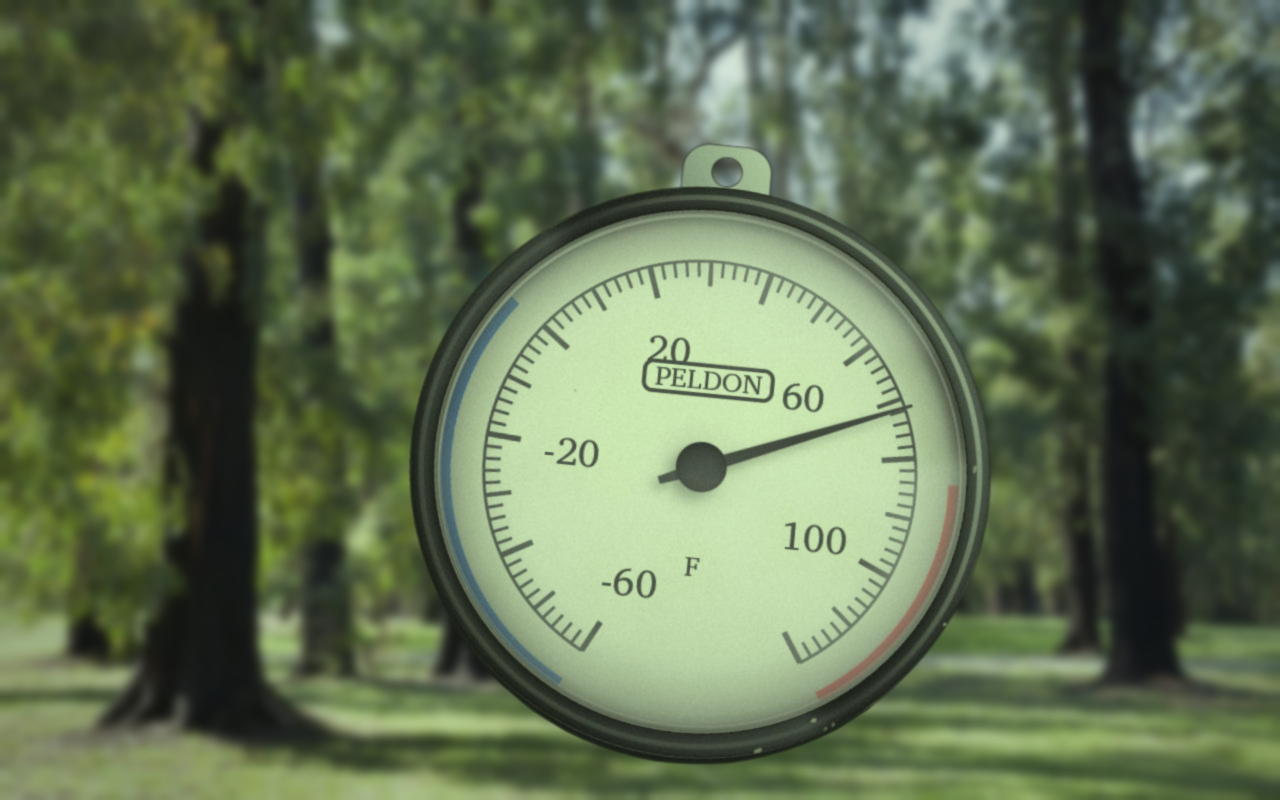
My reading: {"value": 72, "unit": "°F"}
